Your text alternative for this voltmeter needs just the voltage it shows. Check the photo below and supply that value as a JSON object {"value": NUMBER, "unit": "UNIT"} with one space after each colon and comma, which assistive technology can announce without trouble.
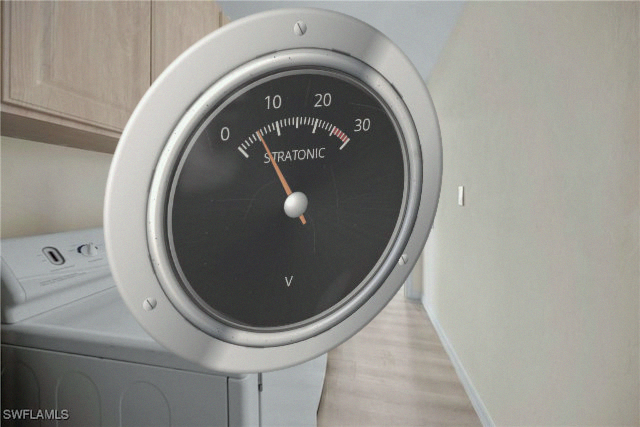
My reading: {"value": 5, "unit": "V"}
